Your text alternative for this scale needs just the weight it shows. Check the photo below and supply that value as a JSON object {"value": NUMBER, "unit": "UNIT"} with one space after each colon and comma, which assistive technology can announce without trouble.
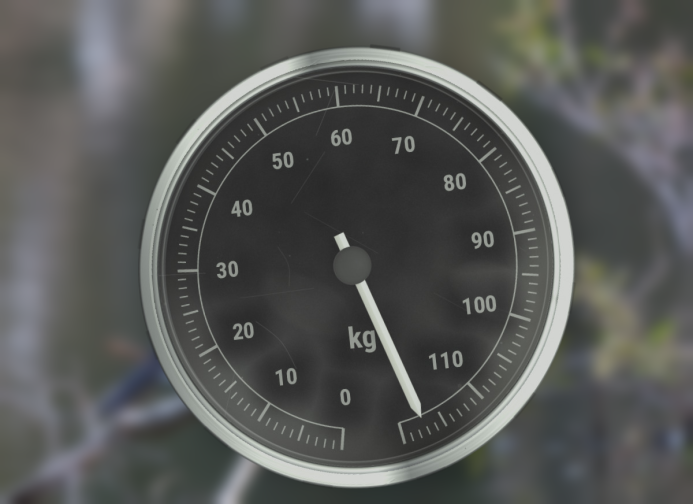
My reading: {"value": 117, "unit": "kg"}
